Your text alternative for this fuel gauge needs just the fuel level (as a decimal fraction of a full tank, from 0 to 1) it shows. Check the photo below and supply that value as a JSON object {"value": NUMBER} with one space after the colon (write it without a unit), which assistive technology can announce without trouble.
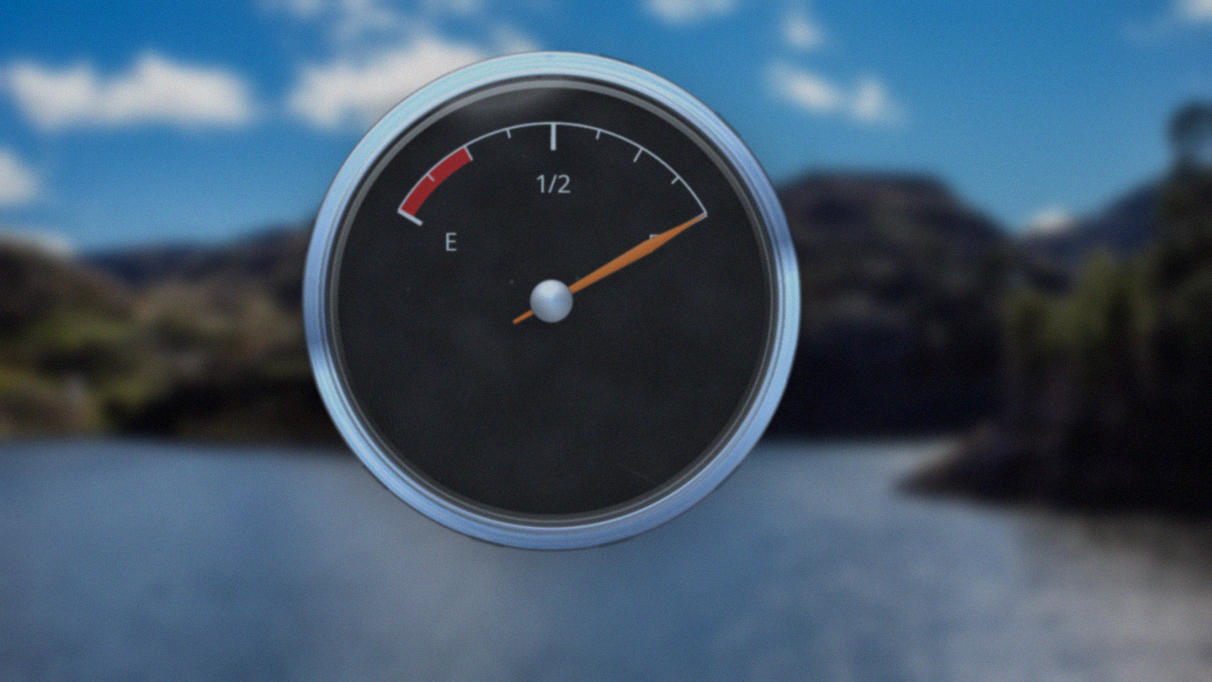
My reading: {"value": 1}
